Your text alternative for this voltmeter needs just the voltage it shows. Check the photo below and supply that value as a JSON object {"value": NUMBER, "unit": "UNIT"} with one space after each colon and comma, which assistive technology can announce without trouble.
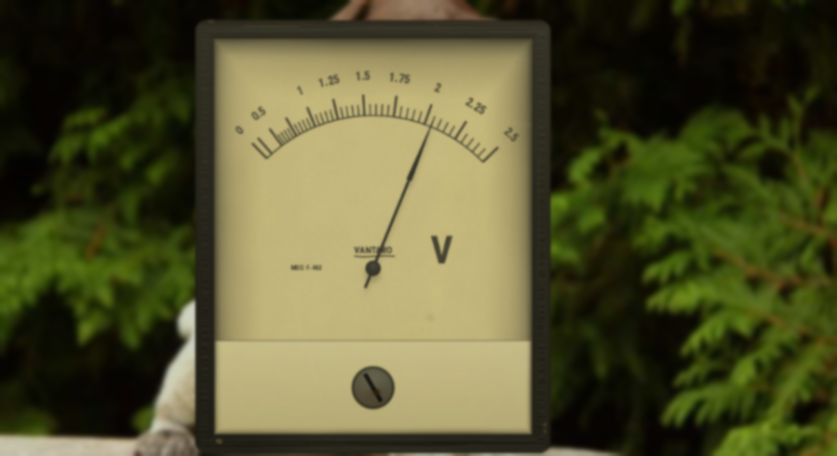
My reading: {"value": 2.05, "unit": "V"}
